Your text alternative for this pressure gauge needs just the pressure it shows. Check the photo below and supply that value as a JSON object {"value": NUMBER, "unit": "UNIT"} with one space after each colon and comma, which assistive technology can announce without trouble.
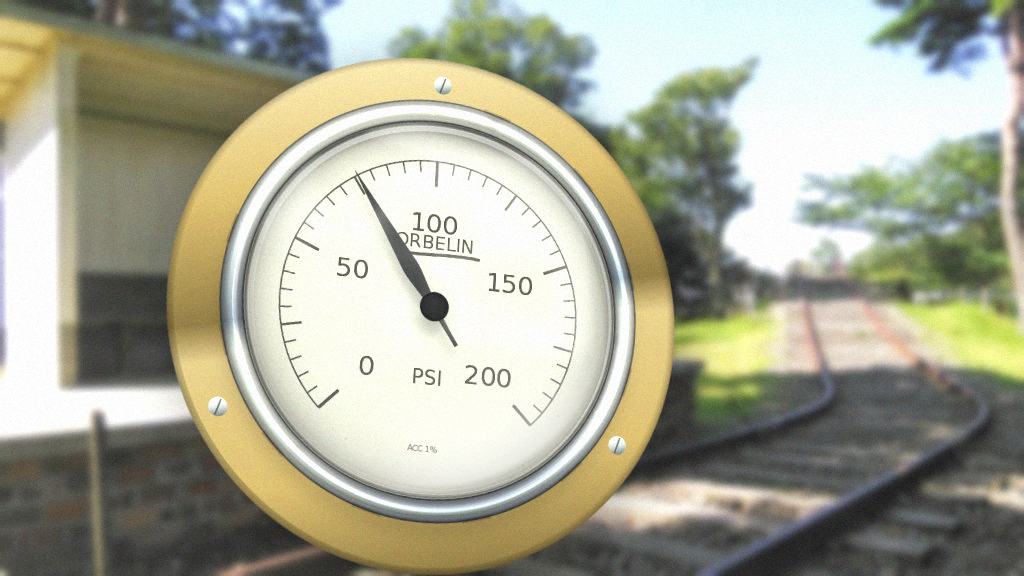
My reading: {"value": 75, "unit": "psi"}
